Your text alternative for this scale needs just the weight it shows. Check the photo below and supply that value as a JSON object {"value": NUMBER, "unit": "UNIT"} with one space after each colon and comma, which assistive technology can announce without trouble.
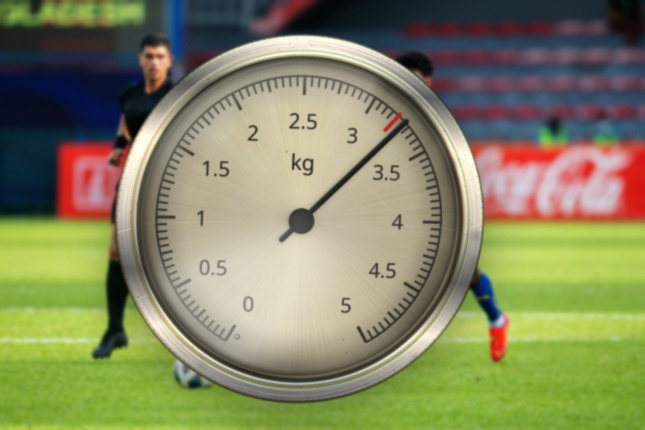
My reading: {"value": 3.25, "unit": "kg"}
